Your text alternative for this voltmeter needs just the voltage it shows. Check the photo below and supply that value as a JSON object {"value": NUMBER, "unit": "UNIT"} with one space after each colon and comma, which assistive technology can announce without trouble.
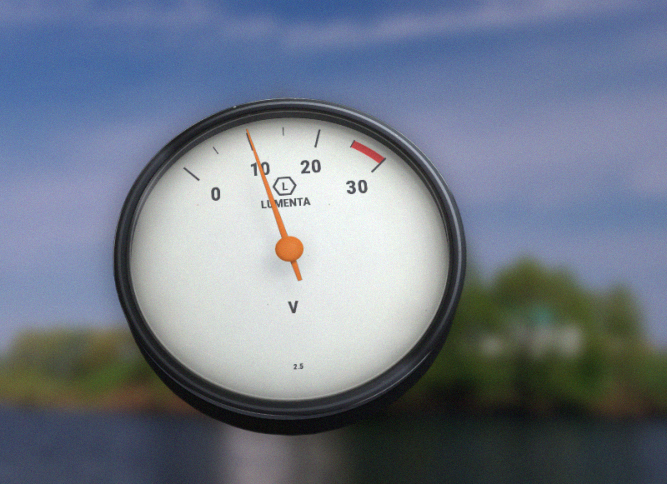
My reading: {"value": 10, "unit": "V"}
